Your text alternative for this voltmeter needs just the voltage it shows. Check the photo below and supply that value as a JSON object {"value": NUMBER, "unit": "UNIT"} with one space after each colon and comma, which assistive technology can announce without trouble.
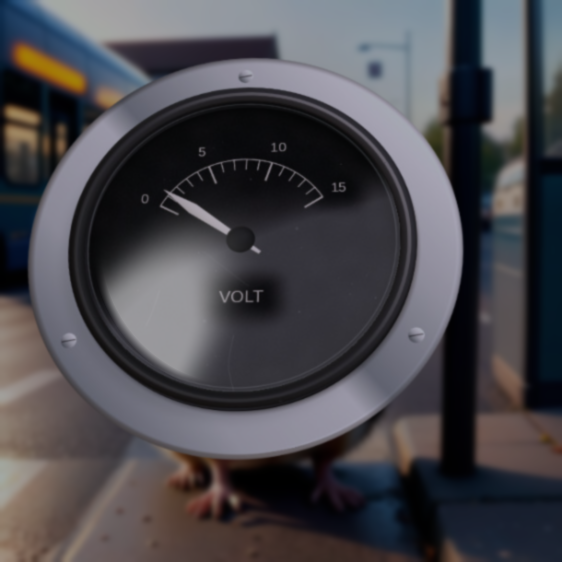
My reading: {"value": 1, "unit": "V"}
